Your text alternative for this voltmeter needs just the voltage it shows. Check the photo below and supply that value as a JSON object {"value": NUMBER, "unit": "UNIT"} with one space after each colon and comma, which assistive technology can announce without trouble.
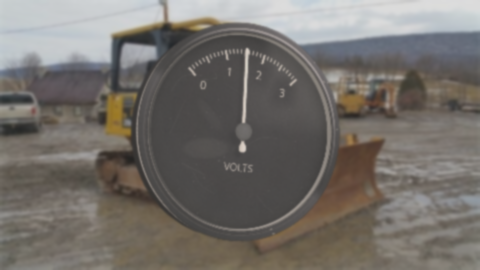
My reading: {"value": 1.5, "unit": "V"}
